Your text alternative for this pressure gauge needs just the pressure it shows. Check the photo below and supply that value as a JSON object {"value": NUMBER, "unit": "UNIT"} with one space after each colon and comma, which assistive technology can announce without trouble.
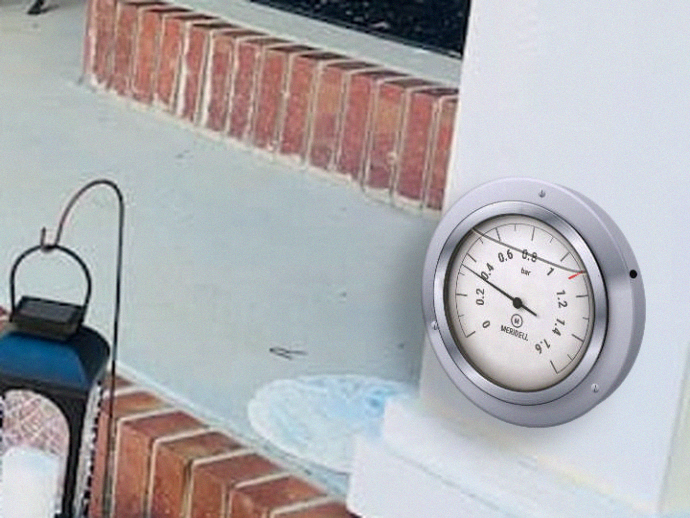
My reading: {"value": 0.35, "unit": "bar"}
